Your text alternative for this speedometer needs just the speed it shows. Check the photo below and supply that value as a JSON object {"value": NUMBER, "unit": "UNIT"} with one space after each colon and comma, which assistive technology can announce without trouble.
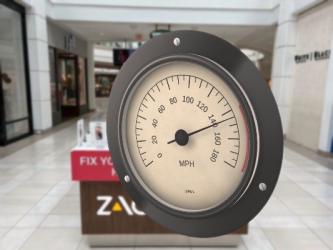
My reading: {"value": 145, "unit": "mph"}
